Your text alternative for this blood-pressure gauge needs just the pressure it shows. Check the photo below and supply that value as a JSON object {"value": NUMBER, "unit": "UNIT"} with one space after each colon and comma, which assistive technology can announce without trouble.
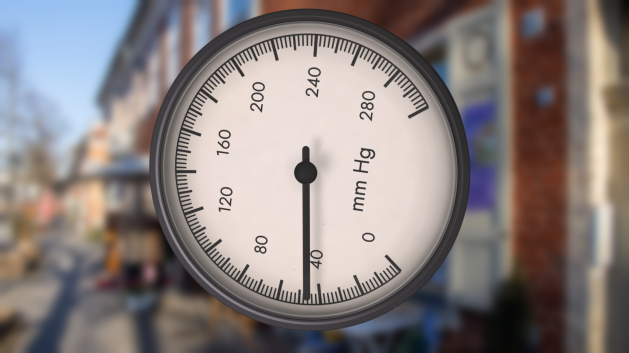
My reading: {"value": 46, "unit": "mmHg"}
